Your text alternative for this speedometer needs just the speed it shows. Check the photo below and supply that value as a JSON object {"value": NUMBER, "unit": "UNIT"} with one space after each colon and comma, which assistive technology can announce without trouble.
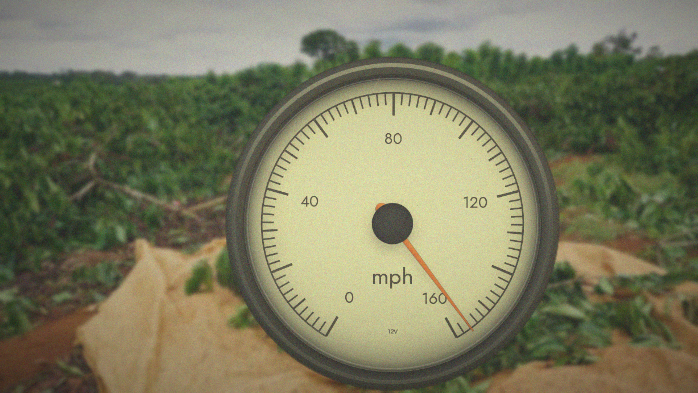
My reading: {"value": 156, "unit": "mph"}
